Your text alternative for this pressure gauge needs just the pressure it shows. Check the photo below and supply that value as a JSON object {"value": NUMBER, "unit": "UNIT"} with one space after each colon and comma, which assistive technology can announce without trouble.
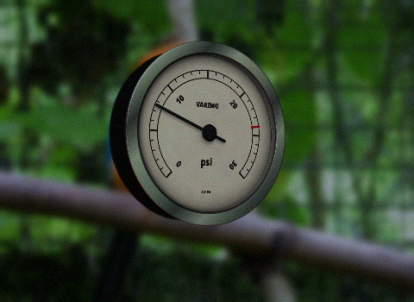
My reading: {"value": 7.5, "unit": "psi"}
